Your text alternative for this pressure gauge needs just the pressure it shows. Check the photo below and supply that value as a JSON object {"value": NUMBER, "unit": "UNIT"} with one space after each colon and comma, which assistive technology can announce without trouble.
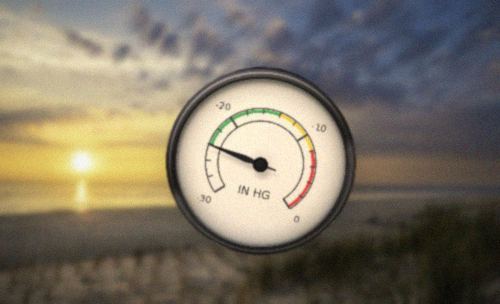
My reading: {"value": -24, "unit": "inHg"}
